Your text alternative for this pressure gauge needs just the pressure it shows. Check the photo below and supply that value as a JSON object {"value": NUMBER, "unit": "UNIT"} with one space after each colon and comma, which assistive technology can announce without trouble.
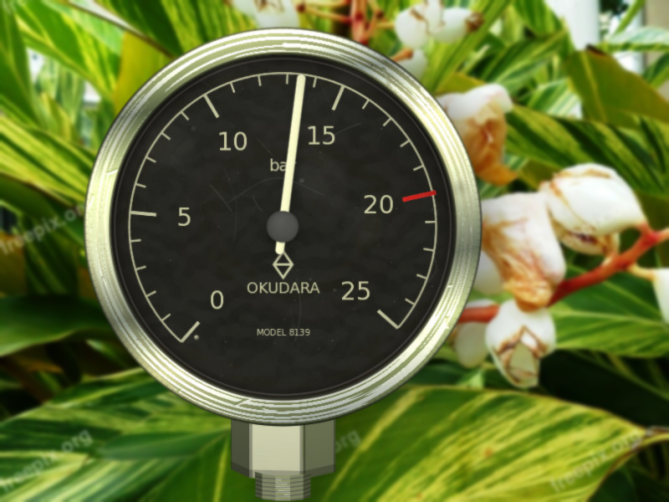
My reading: {"value": 13.5, "unit": "bar"}
